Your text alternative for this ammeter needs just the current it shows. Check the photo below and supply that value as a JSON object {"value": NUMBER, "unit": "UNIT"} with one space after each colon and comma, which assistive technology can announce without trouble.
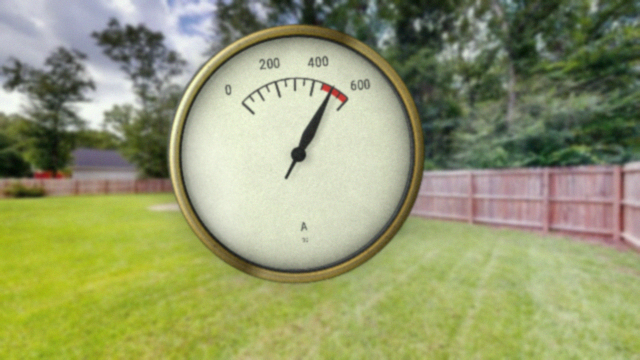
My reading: {"value": 500, "unit": "A"}
